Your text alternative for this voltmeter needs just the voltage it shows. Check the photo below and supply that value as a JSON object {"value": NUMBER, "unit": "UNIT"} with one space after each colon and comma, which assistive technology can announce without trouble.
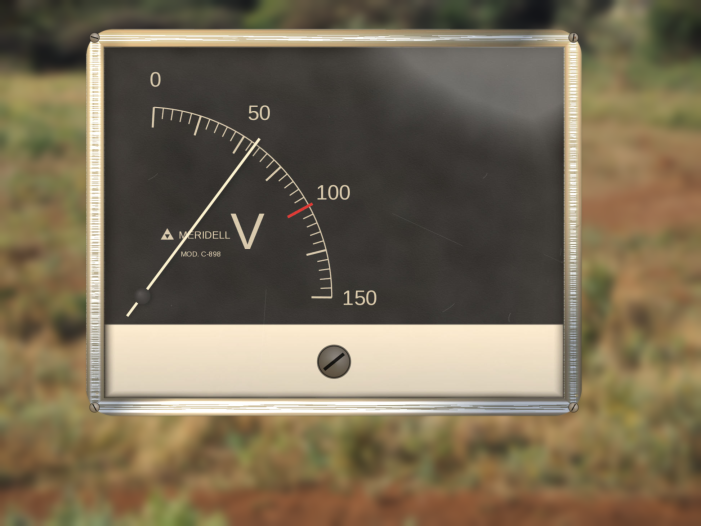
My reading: {"value": 57.5, "unit": "V"}
